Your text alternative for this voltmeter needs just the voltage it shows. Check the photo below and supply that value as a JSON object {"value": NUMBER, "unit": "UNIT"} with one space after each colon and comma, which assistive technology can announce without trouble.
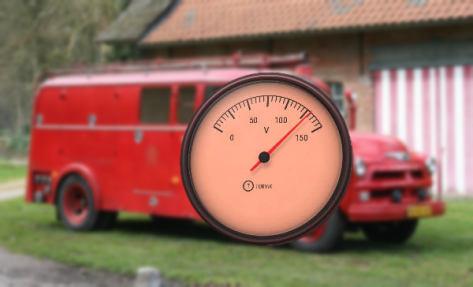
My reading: {"value": 130, "unit": "V"}
